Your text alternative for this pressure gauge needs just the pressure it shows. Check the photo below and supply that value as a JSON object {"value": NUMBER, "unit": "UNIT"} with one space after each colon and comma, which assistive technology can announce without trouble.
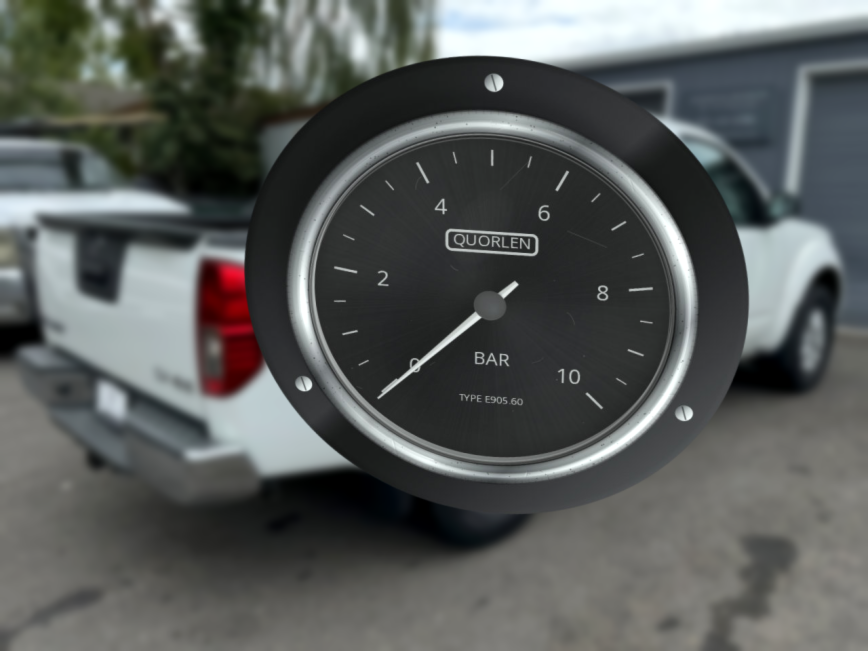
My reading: {"value": 0, "unit": "bar"}
